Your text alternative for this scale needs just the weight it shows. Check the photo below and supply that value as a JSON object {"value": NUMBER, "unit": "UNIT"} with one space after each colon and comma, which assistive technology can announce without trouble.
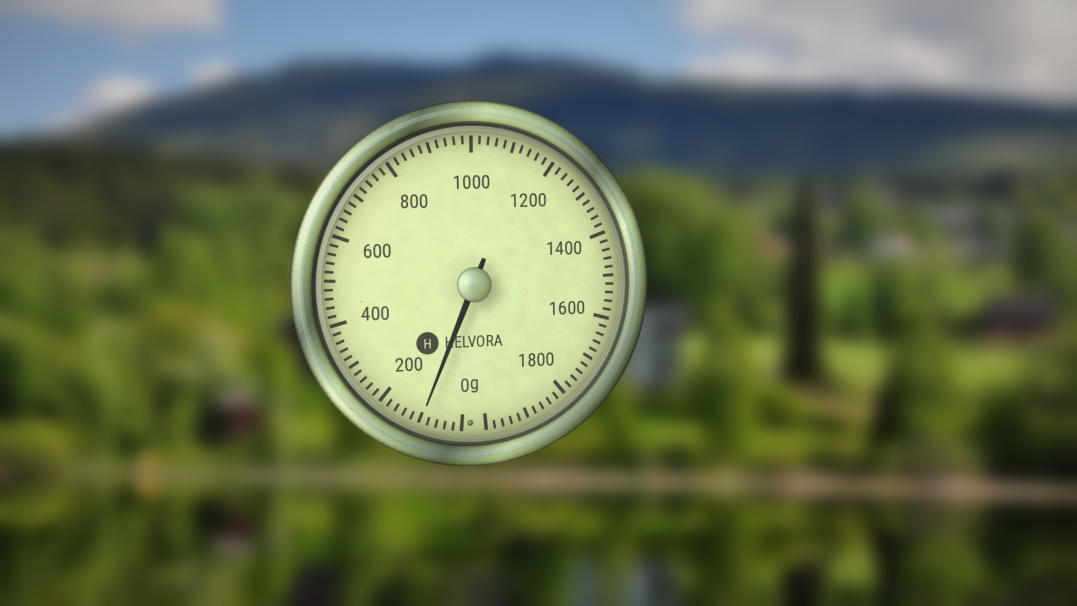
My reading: {"value": 100, "unit": "g"}
